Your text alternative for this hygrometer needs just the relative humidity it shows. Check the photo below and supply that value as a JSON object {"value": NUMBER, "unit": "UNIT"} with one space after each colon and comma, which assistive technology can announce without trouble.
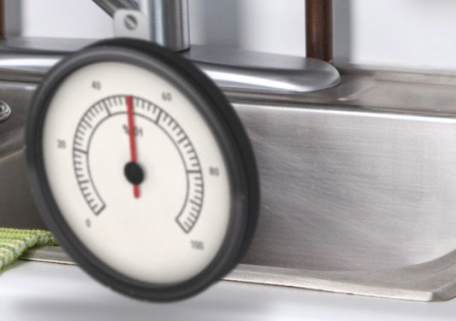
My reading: {"value": 50, "unit": "%"}
